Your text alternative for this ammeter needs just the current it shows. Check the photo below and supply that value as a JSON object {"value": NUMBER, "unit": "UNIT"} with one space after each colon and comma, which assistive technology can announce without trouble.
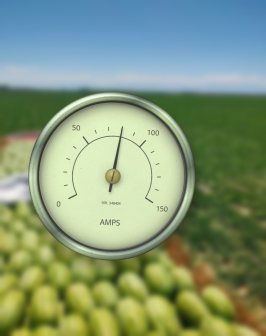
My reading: {"value": 80, "unit": "A"}
